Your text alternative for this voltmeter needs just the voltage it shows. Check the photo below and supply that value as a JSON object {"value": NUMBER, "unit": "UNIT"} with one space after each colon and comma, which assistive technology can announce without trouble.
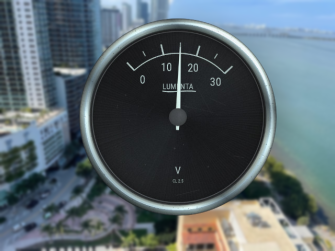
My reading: {"value": 15, "unit": "V"}
